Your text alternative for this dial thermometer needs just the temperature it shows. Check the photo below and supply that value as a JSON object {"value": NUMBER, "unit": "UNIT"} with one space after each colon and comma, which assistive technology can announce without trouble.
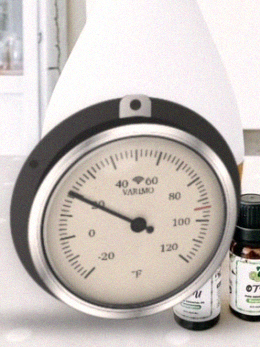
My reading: {"value": 20, "unit": "°F"}
